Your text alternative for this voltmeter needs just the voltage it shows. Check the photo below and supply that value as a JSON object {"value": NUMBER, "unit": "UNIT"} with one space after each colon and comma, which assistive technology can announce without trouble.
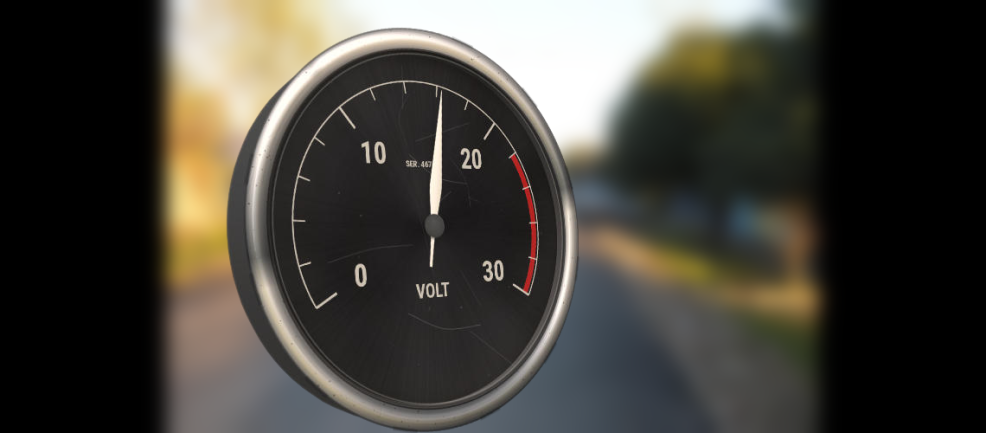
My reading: {"value": 16, "unit": "V"}
